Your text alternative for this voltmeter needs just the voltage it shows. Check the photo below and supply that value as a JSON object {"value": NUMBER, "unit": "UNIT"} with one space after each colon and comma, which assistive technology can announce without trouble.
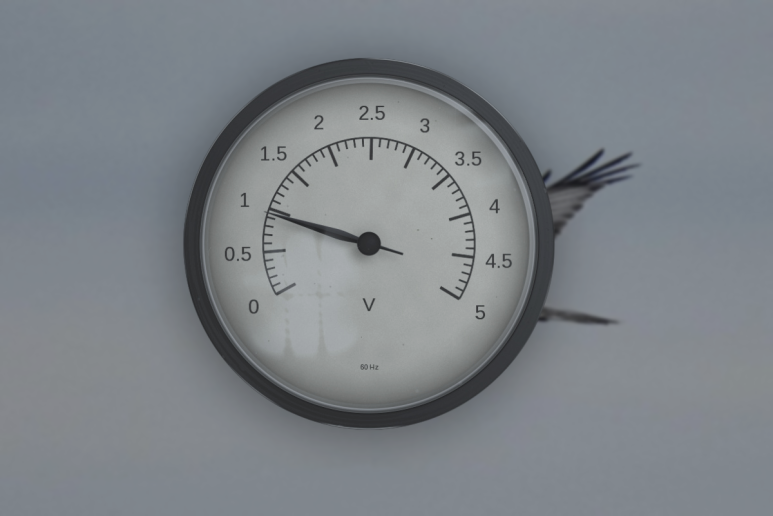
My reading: {"value": 0.95, "unit": "V"}
